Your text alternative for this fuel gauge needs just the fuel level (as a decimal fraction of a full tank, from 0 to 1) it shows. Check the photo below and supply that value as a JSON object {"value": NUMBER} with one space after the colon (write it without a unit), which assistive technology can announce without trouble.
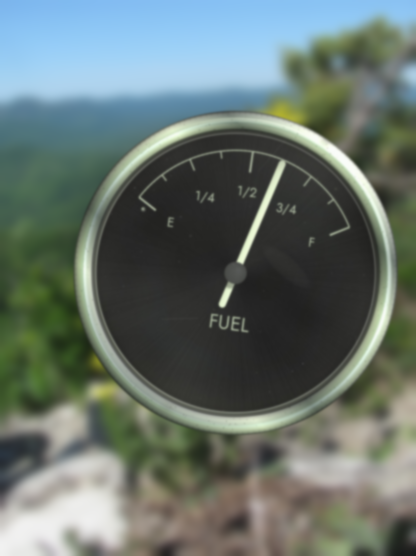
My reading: {"value": 0.625}
